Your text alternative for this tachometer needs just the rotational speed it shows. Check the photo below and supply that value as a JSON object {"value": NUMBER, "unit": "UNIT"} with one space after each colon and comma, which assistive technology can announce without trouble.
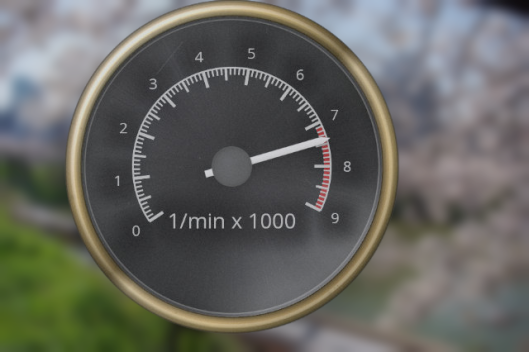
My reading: {"value": 7400, "unit": "rpm"}
